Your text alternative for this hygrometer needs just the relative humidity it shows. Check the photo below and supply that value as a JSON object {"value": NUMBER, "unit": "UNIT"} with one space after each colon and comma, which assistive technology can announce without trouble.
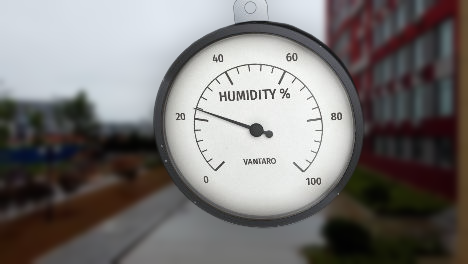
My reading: {"value": 24, "unit": "%"}
